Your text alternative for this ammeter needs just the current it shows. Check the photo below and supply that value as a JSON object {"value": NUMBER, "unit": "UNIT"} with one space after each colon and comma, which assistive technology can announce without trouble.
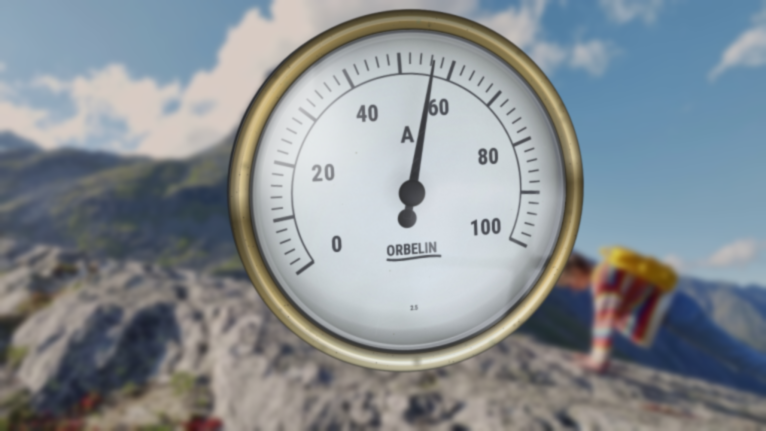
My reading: {"value": 56, "unit": "A"}
